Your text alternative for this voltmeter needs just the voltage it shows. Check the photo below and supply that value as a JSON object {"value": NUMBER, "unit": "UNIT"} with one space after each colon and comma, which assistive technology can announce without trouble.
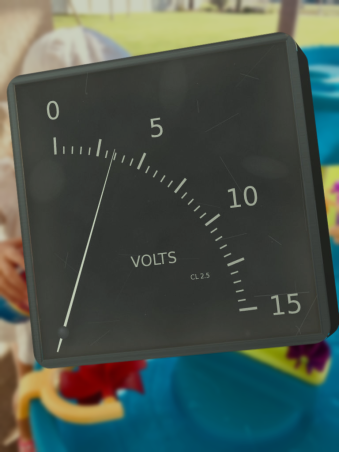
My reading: {"value": 3.5, "unit": "V"}
